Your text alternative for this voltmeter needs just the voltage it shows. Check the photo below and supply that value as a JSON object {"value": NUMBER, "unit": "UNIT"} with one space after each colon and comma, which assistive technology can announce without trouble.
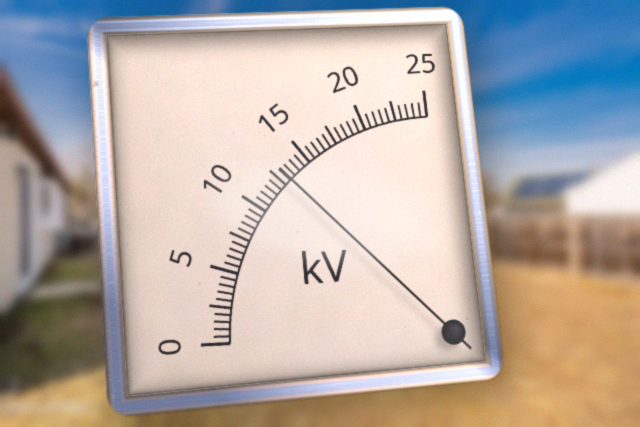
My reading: {"value": 13, "unit": "kV"}
